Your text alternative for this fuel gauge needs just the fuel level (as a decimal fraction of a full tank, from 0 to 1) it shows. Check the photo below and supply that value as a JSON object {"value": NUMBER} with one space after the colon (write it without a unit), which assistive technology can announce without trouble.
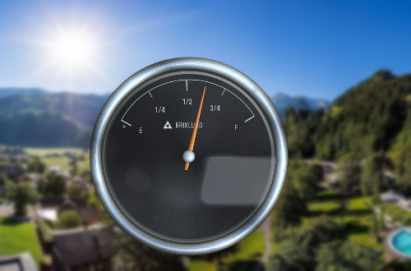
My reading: {"value": 0.625}
